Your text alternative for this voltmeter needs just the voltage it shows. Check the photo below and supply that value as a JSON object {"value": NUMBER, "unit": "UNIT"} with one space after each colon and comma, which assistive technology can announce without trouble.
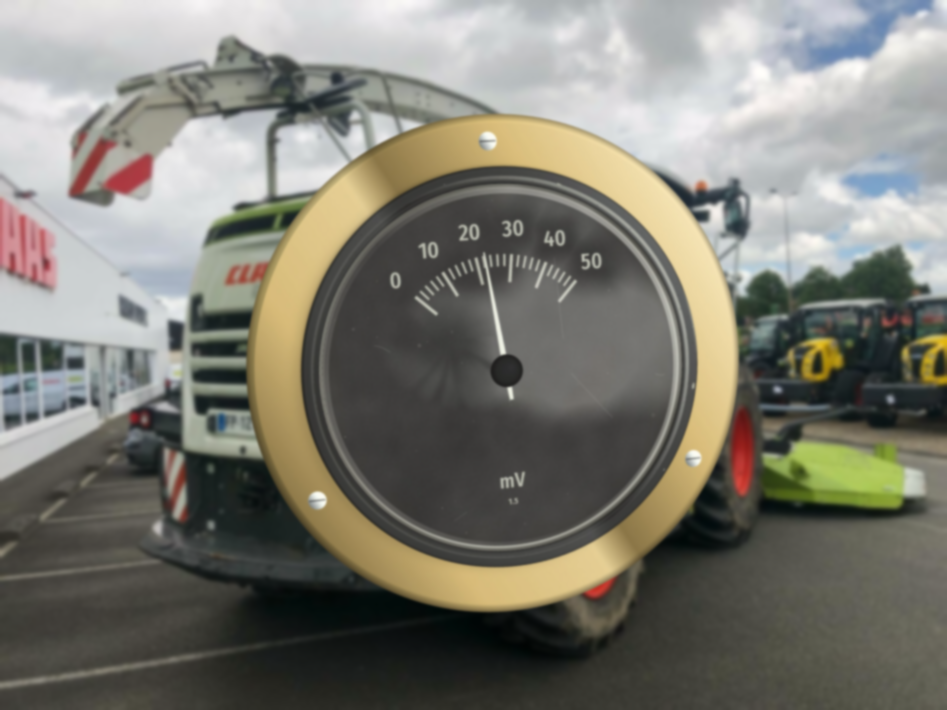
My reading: {"value": 22, "unit": "mV"}
